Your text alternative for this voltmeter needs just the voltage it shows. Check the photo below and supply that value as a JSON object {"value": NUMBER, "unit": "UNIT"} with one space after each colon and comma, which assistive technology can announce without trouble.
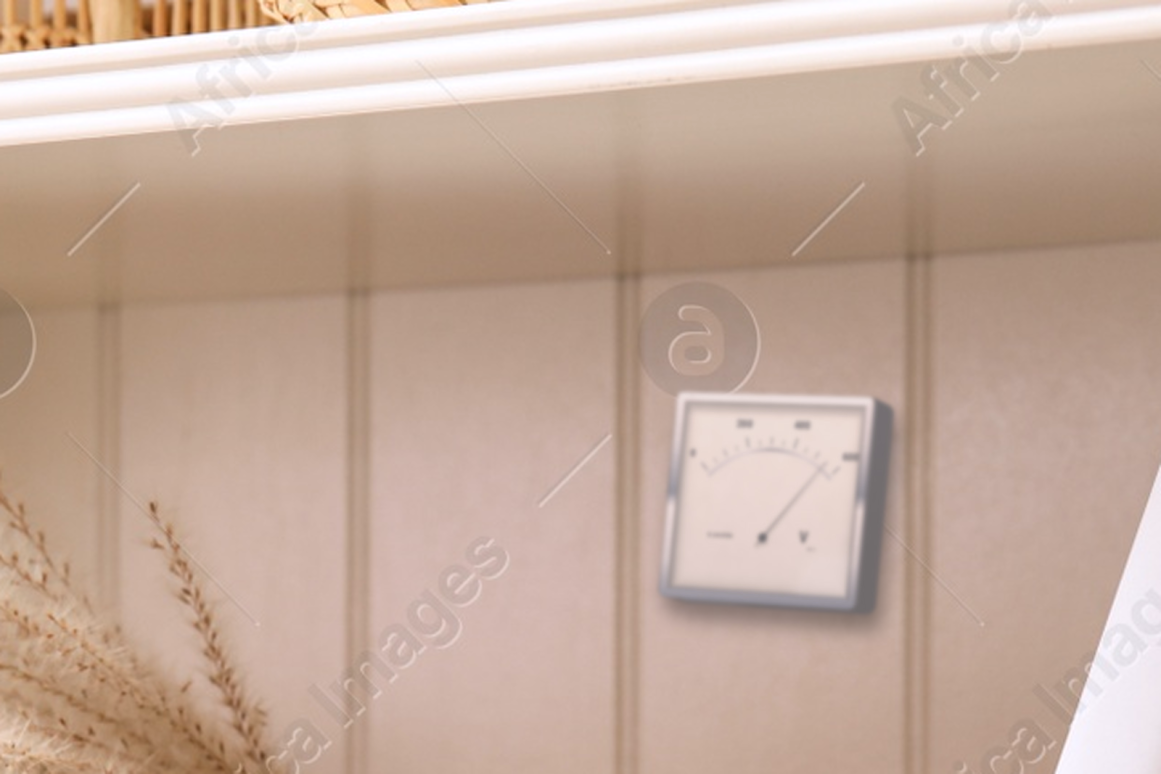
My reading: {"value": 550, "unit": "V"}
